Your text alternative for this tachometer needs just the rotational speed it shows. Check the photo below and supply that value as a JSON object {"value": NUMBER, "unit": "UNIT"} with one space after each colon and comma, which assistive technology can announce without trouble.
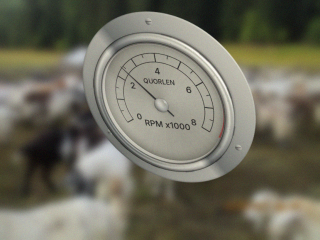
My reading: {"value": 2500, "unit": "rpm"}
